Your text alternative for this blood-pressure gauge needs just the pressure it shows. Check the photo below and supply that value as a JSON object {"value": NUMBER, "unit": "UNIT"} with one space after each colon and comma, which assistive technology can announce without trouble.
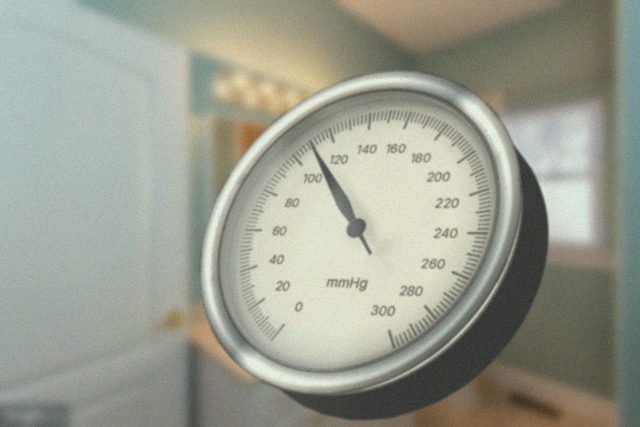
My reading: {"value": 110, "unit": "mmHg"}
